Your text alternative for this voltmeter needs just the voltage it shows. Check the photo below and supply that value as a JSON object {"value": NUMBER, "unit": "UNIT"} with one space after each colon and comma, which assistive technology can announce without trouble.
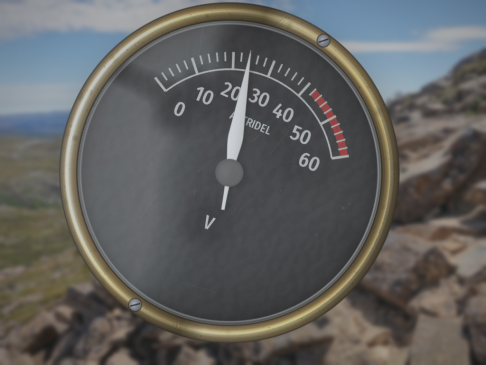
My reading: {"value": 24, "unit": "V"}
